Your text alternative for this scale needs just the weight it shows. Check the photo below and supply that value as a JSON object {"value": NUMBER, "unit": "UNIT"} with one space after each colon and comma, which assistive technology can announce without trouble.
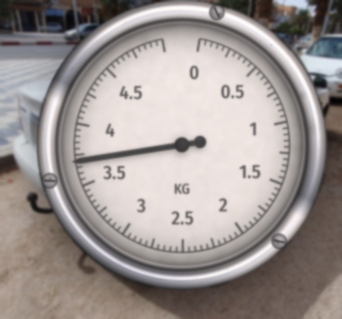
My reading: {"value": 3.7, "unit": "kg"}
